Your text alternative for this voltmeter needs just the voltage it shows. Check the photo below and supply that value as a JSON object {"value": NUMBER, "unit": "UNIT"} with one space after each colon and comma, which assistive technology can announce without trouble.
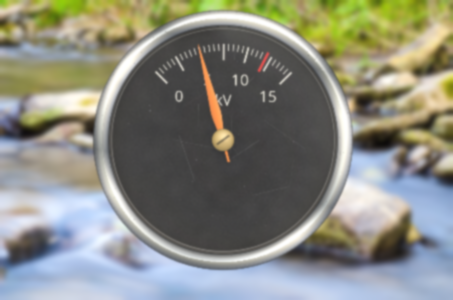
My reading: {"value": 5, "unit": "kV"}
